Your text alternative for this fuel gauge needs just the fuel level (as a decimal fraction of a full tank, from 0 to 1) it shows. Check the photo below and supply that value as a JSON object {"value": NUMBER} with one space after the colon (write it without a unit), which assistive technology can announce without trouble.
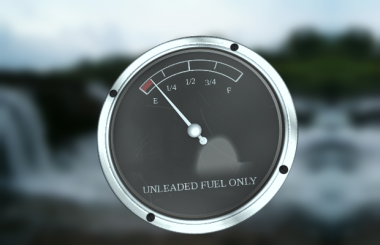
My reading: {"value": 0.125}
